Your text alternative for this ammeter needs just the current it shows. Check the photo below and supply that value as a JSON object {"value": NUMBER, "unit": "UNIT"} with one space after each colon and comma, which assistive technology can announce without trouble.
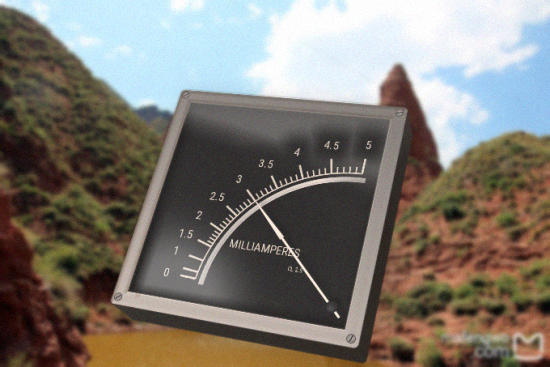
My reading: {"value": 3, "unit": "mA"}
